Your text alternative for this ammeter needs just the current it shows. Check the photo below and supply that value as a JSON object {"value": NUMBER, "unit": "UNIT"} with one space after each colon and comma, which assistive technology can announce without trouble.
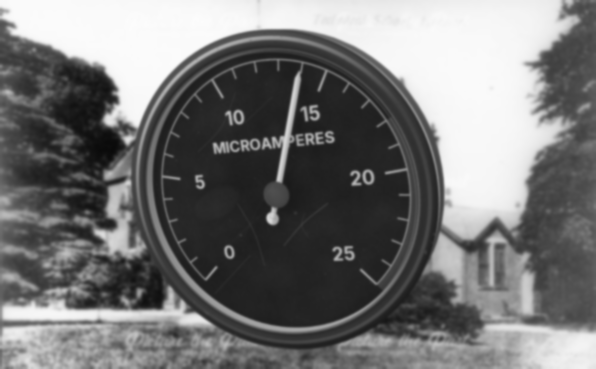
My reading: {"value": 14, "unit": "µA"}
